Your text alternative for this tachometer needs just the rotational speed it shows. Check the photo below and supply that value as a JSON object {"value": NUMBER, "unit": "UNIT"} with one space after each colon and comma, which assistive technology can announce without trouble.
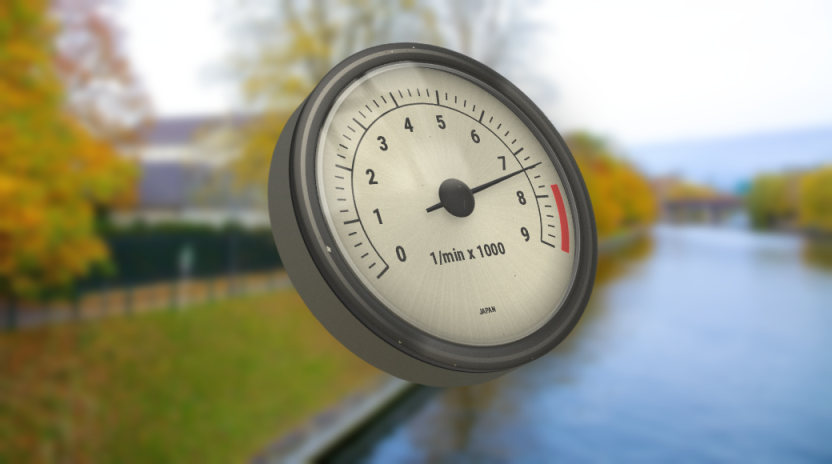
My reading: {"value": 7400, "unit": "rpm"}
